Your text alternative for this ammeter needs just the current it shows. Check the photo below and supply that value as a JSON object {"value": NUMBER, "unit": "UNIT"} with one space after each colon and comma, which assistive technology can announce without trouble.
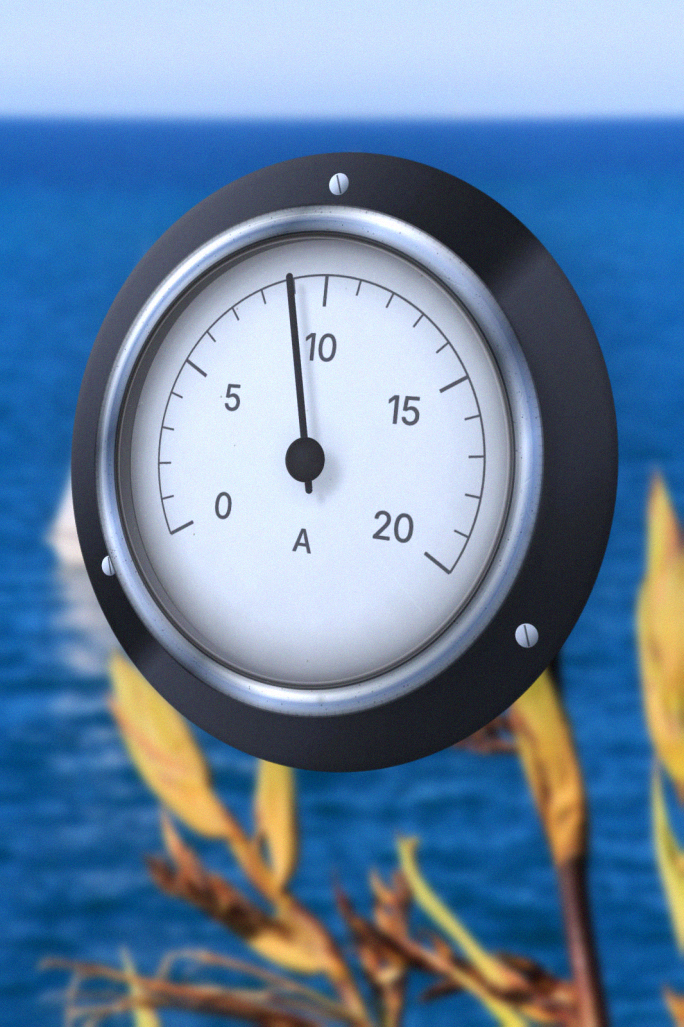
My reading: {"value": 9, "unit": "A"}
